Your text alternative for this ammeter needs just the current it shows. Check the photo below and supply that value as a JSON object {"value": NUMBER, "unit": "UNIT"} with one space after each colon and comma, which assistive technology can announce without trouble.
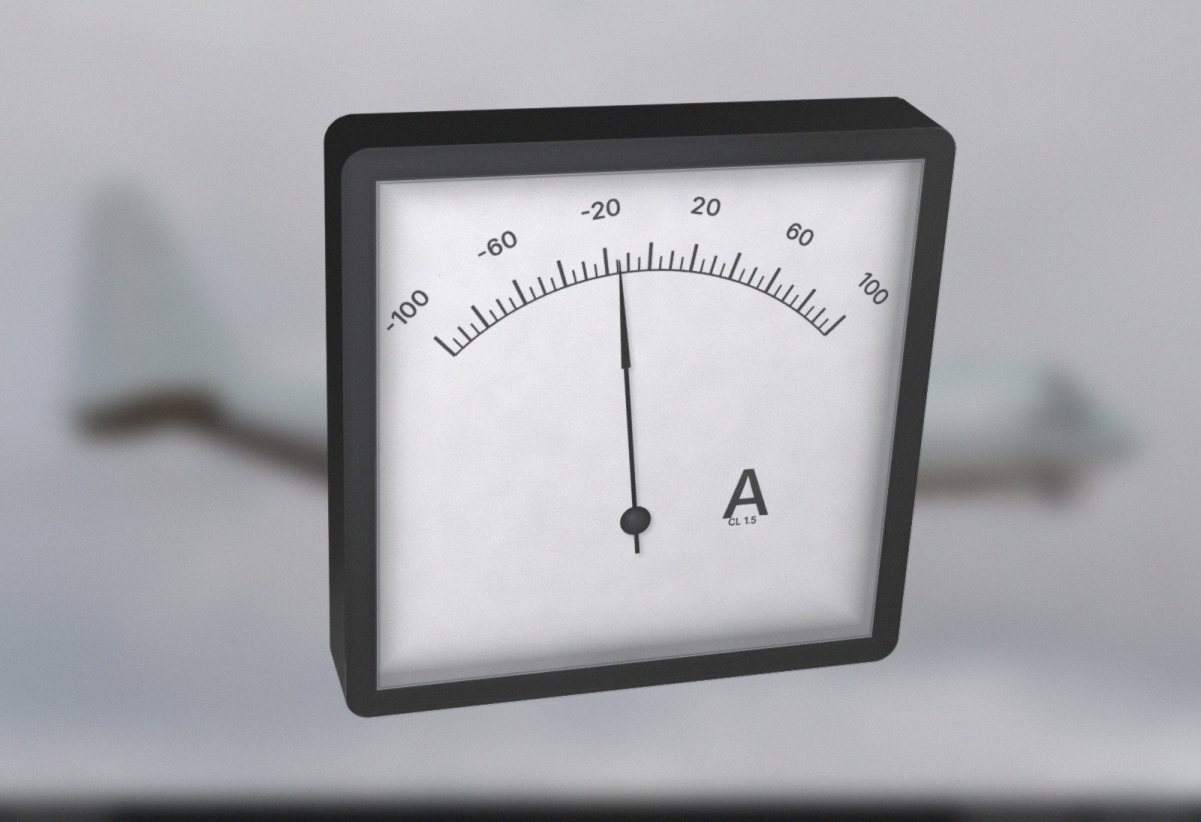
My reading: {"value": -15, "unit": "A"}
